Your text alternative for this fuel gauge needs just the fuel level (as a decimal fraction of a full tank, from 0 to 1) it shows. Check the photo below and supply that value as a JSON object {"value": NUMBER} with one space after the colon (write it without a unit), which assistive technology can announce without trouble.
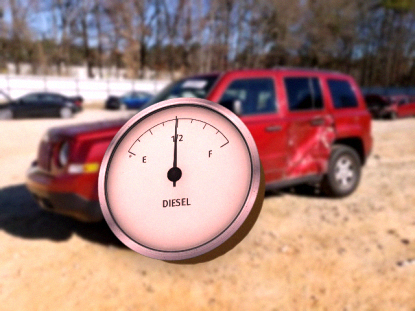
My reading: {"value": 0.5}
